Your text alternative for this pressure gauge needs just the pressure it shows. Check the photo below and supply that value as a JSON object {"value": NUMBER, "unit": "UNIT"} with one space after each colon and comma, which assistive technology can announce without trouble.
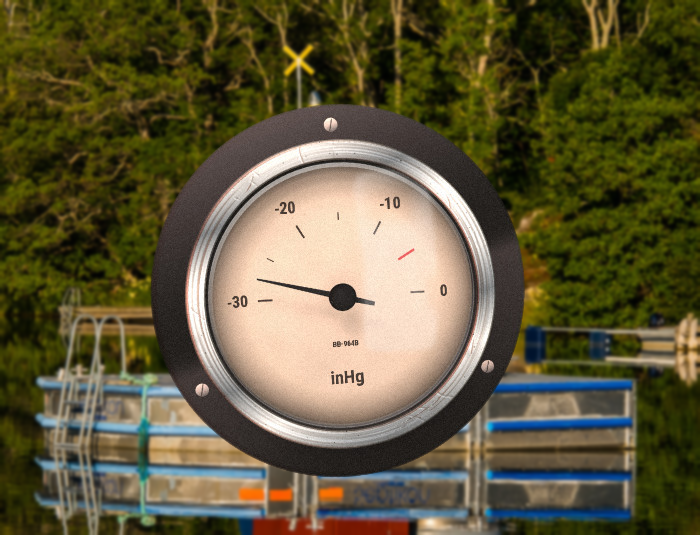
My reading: {"value": -27.5, "unit": "inHg"}
